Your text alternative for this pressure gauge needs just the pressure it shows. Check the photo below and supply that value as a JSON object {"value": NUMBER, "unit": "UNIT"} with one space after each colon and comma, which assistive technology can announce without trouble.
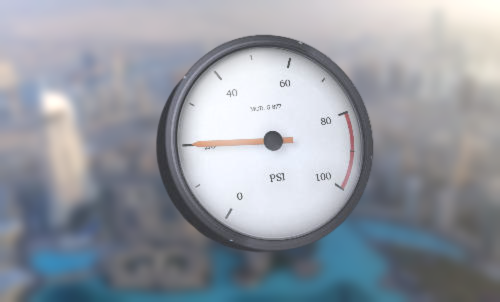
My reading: {"value": 20, "unit": "psi"}
